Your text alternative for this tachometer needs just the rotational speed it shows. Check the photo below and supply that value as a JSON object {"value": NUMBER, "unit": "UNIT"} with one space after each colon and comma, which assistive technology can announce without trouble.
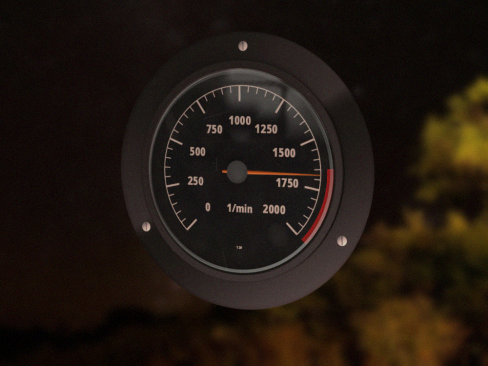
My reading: {"value": 1675, "unit": "rpm"}
